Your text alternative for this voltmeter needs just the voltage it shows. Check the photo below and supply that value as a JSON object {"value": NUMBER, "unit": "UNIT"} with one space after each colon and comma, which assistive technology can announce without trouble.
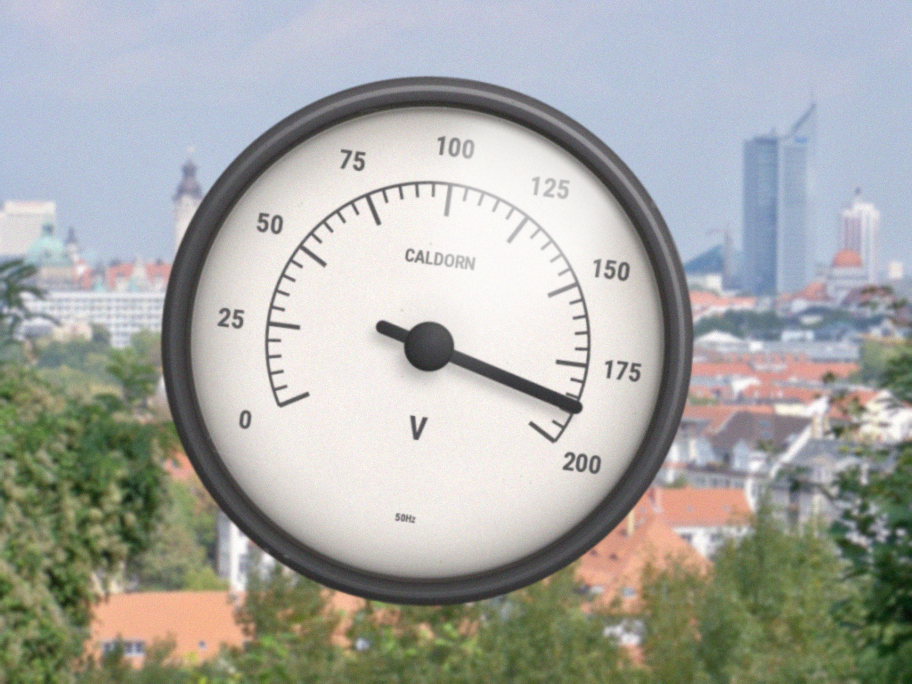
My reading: {"value": 187.5, "unit": "V"}
